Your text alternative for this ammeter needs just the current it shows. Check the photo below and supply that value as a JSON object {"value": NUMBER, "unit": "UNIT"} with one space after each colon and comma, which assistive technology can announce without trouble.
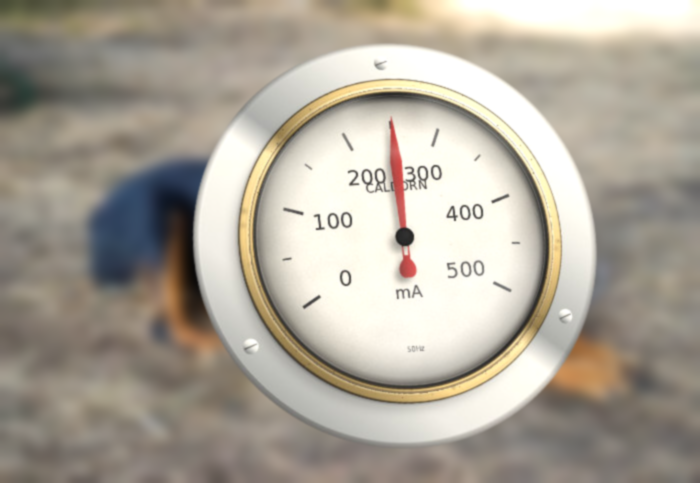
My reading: {"value": 250, "unit": "mA"}
